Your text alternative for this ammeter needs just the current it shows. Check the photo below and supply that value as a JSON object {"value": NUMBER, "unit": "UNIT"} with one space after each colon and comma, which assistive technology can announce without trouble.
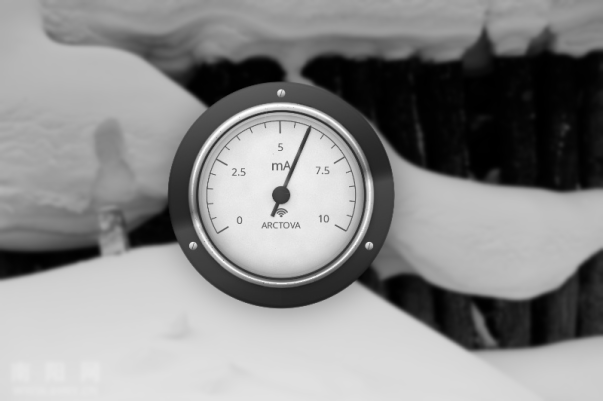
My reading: {"value": 6, "unit": "mA"}
